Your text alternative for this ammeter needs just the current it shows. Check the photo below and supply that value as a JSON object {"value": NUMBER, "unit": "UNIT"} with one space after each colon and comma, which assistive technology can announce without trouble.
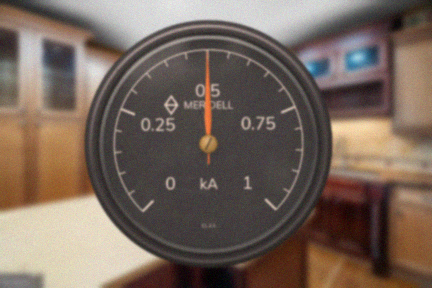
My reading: {"value": 0.5, "unit": "kA"}
